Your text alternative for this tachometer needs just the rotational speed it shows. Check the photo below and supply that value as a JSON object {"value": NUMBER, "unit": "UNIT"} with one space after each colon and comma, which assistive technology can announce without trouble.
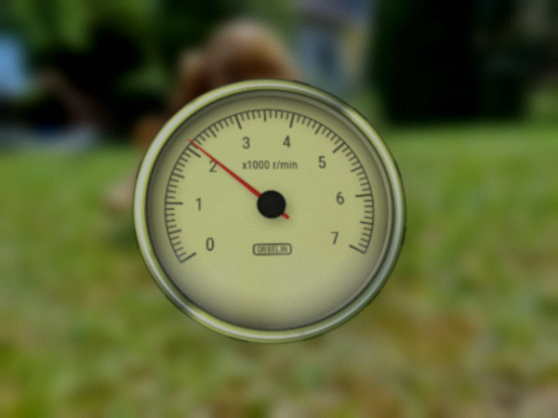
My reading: {"value": 2100, "unit": "rpm"}
